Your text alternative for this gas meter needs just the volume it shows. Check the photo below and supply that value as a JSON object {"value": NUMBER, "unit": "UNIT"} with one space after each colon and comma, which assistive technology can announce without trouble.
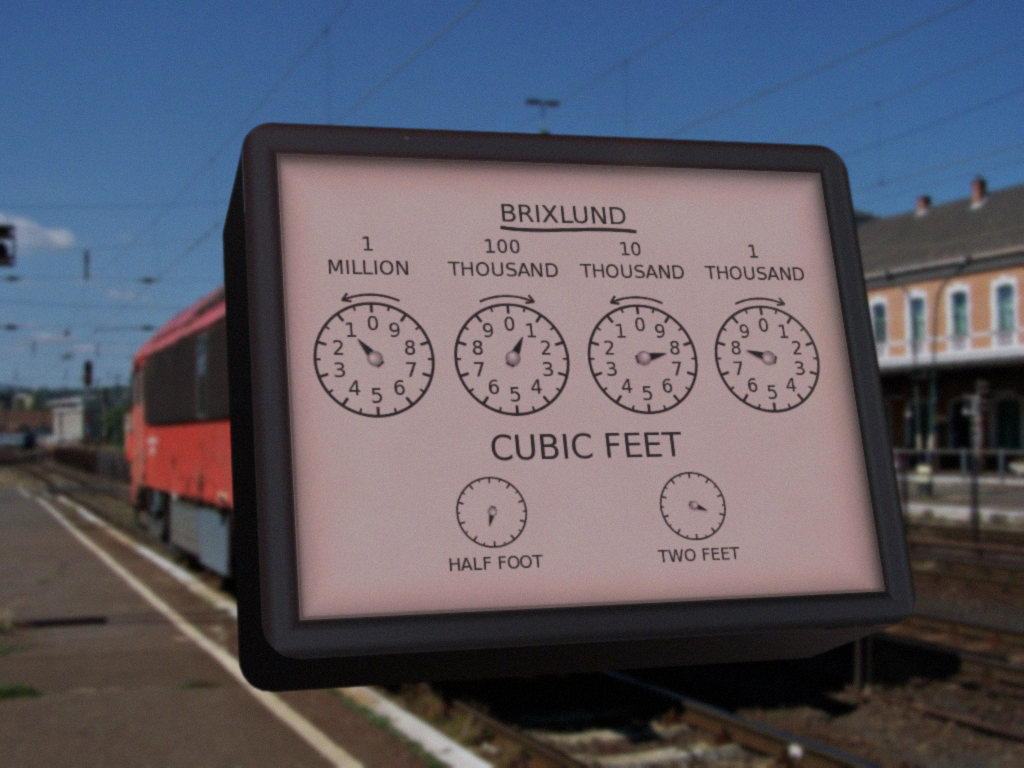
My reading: {"value": 107800, "unit": "ft³"}
